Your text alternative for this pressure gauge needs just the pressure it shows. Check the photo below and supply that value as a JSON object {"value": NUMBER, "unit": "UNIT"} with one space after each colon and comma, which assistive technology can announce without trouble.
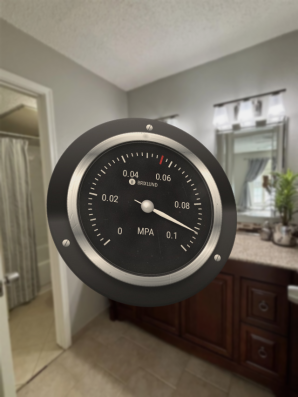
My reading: {"value": 0.092, "unit": "MPa"}
